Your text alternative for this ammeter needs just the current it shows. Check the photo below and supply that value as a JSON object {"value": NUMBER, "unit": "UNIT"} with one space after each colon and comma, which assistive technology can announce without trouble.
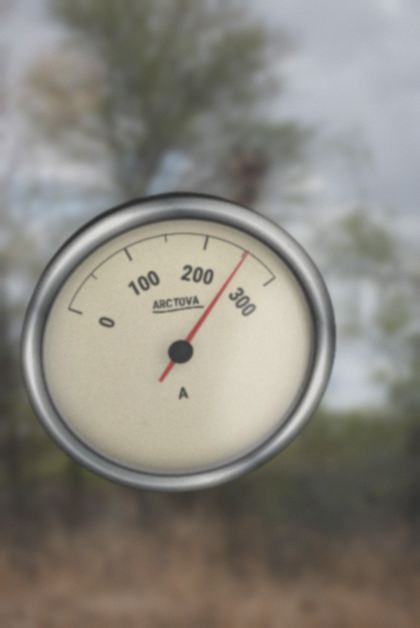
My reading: {"value": 250, "unit": "A"}
